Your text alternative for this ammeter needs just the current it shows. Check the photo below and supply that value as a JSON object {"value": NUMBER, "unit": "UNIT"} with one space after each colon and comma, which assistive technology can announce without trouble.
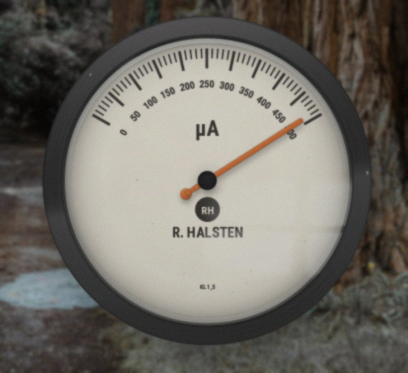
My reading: {"value": 490, "unit": "µA"}
